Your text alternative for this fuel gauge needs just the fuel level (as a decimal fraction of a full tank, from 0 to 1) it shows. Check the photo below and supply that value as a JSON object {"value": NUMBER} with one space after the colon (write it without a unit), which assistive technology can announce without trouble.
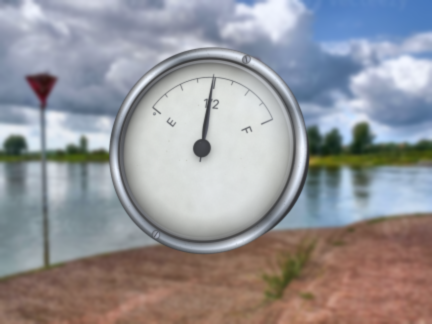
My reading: {"value": 0.5}
